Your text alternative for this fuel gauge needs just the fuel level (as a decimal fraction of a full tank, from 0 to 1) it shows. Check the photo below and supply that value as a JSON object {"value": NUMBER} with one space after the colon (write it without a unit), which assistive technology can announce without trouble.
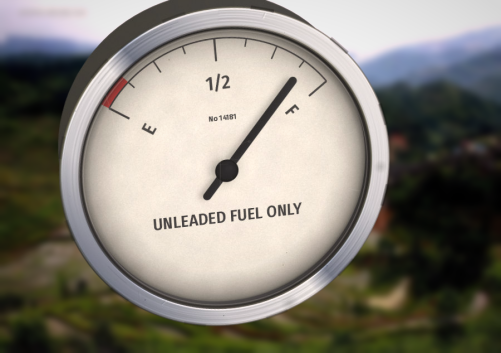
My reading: {"value": 0.875}
